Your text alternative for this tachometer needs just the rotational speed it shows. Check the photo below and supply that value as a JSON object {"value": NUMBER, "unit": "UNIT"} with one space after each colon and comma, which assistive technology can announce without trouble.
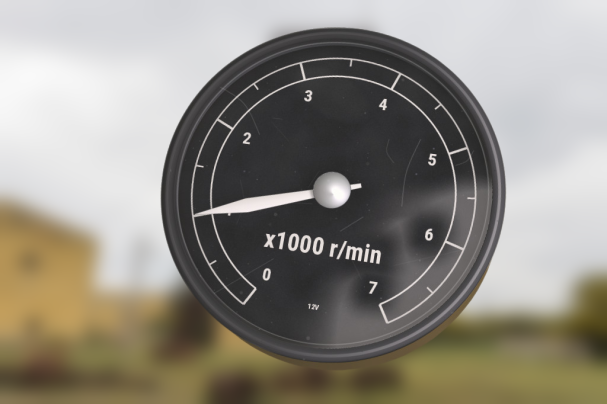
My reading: {"value": 1000, "unit": "rpm"}
